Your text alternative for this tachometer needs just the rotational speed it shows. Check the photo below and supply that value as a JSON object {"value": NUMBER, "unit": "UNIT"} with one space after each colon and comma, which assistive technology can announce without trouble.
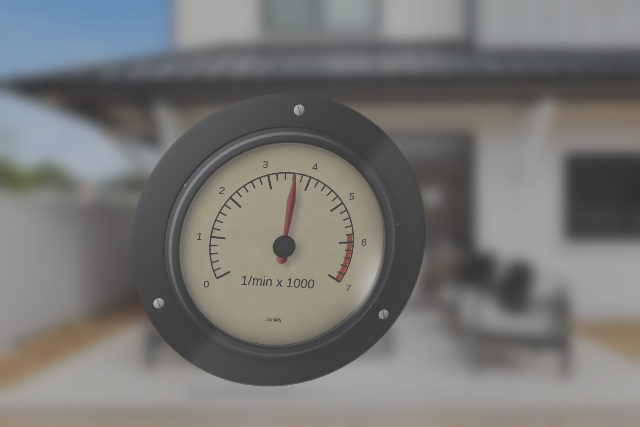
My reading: {"value": 3600, "unit": "rpm"}
